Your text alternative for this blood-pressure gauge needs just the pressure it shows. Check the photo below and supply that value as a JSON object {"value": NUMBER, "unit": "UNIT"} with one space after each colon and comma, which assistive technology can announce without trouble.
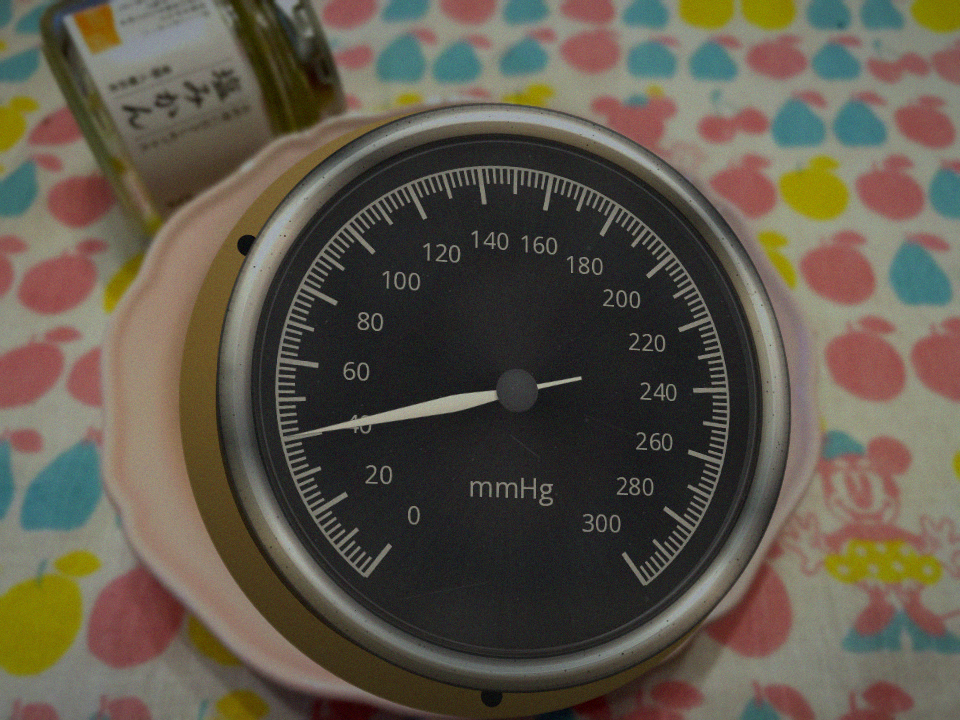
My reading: {"value": 40, "unit": "mmHg"}
